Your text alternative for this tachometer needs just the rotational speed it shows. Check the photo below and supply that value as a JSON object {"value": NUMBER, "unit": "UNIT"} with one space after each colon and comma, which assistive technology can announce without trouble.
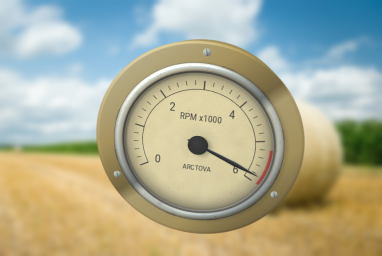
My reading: {"value": 5800, "unit": "rpm"}
